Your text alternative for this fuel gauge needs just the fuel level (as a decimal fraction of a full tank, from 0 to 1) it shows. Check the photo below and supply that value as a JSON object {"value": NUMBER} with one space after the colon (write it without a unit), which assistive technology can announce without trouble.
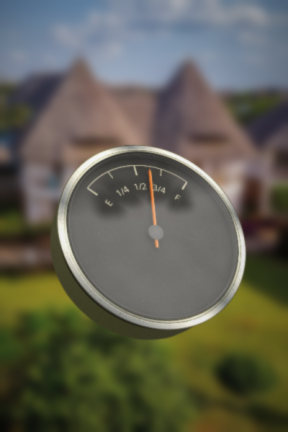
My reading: {"value": 0.625}
